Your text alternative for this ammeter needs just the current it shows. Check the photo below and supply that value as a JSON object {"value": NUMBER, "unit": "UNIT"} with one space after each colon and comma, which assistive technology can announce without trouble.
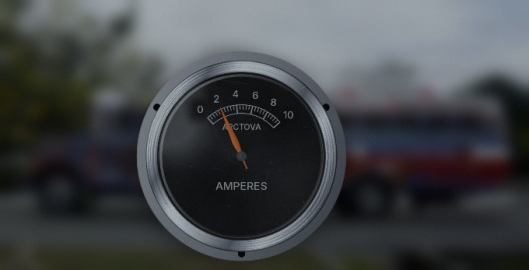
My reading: {"value": 2, "unit": "A"}
